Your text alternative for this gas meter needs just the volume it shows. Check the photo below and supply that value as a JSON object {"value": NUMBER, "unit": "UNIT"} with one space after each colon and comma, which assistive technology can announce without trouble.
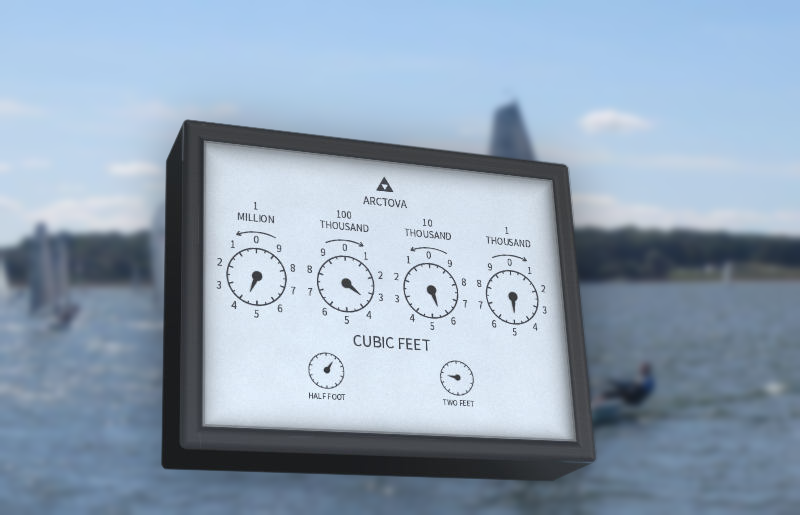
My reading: {"value": 435500, "unit": "ft³"}
